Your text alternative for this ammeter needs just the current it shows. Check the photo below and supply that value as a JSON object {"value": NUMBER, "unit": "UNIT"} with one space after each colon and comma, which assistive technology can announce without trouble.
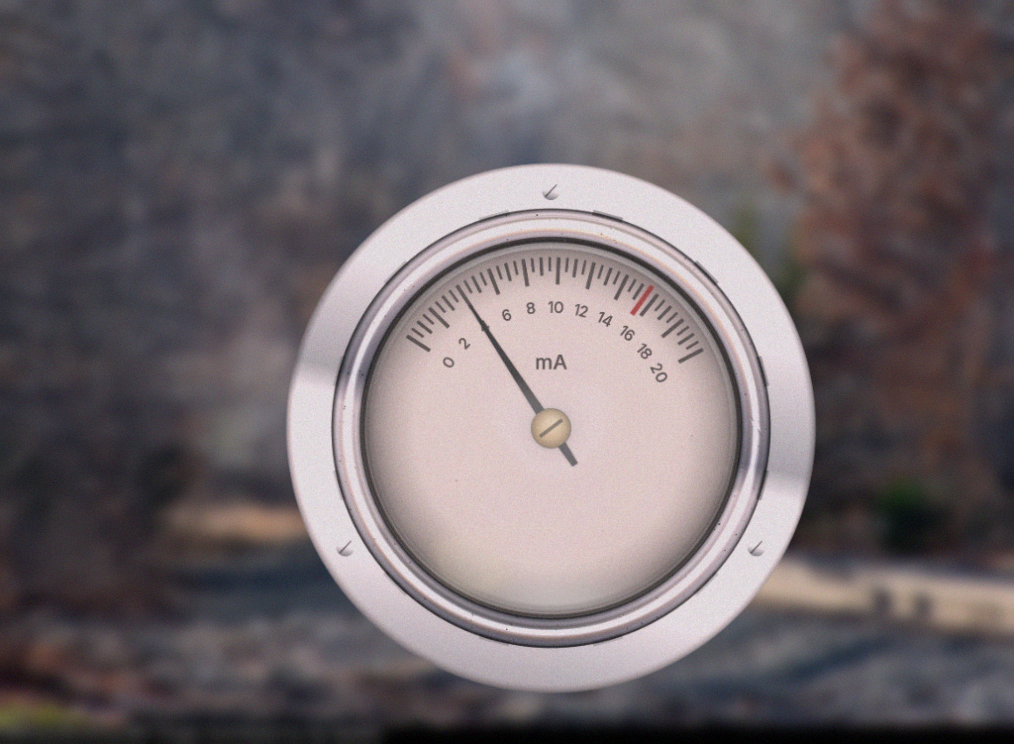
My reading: {"value": 4, "unit": "mA"}
